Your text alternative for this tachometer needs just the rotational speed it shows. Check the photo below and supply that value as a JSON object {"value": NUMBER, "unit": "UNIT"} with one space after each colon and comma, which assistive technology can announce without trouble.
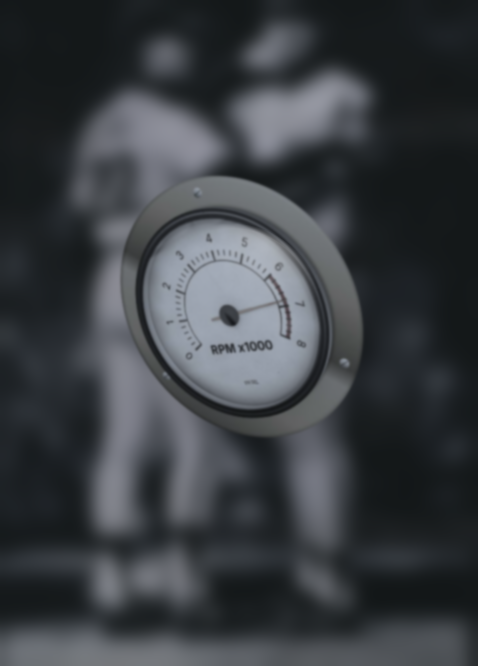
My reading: {"value": 6800, "unit": "rpm"}
